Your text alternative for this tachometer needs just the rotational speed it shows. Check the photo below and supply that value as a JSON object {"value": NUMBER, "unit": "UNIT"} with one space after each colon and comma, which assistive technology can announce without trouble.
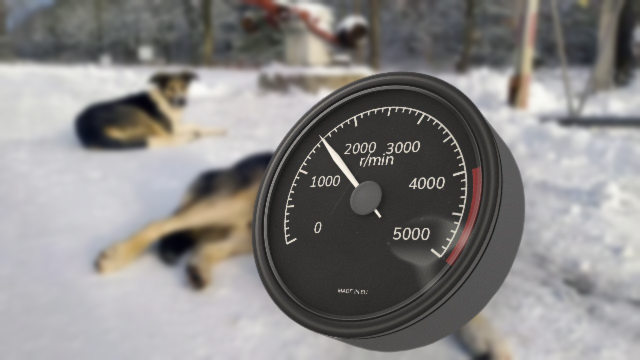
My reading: {"value": 1500, "unit": "rpm"}
